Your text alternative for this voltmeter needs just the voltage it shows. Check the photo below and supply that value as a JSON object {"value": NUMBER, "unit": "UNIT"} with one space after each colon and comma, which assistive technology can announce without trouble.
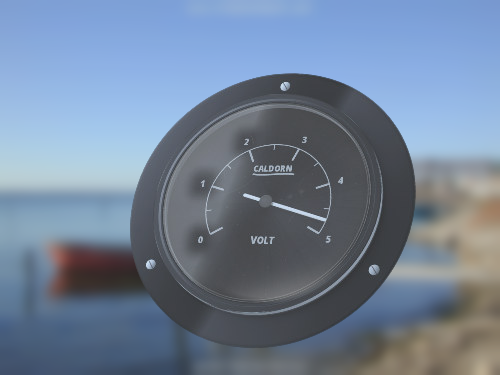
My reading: {"value": 4.75, "unit": "V"}
